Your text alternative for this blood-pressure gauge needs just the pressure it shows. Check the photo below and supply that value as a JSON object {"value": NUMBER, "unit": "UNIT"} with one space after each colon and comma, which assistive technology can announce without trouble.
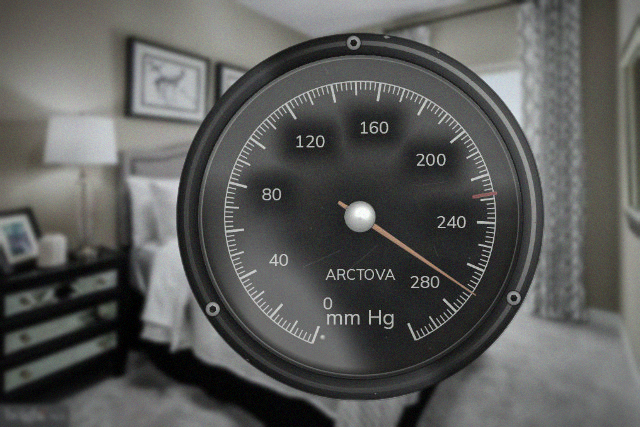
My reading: {"value": 270, "unit": "mmHg"}
